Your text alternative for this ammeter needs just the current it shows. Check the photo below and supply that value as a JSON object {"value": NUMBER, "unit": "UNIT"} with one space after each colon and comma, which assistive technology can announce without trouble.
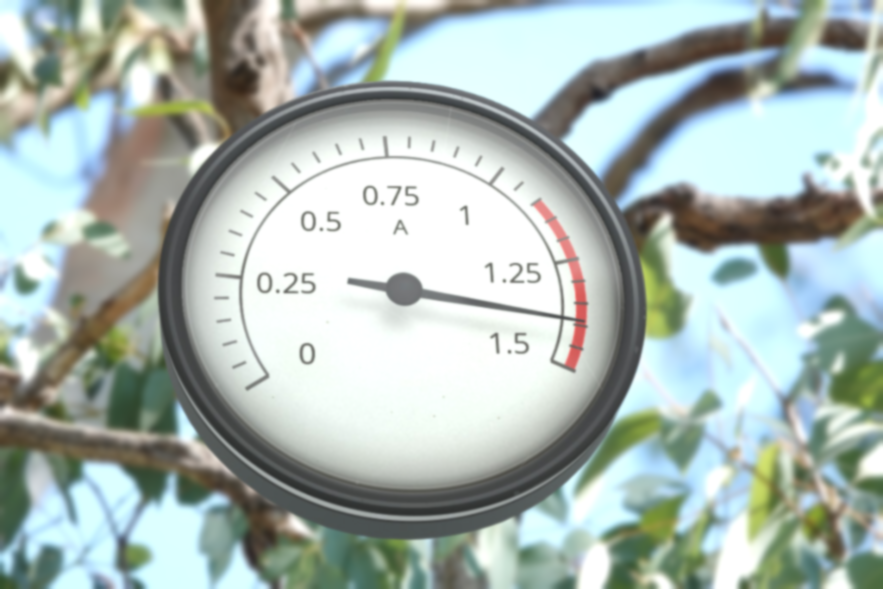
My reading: {"value": 1.4, "unit": "A"}
